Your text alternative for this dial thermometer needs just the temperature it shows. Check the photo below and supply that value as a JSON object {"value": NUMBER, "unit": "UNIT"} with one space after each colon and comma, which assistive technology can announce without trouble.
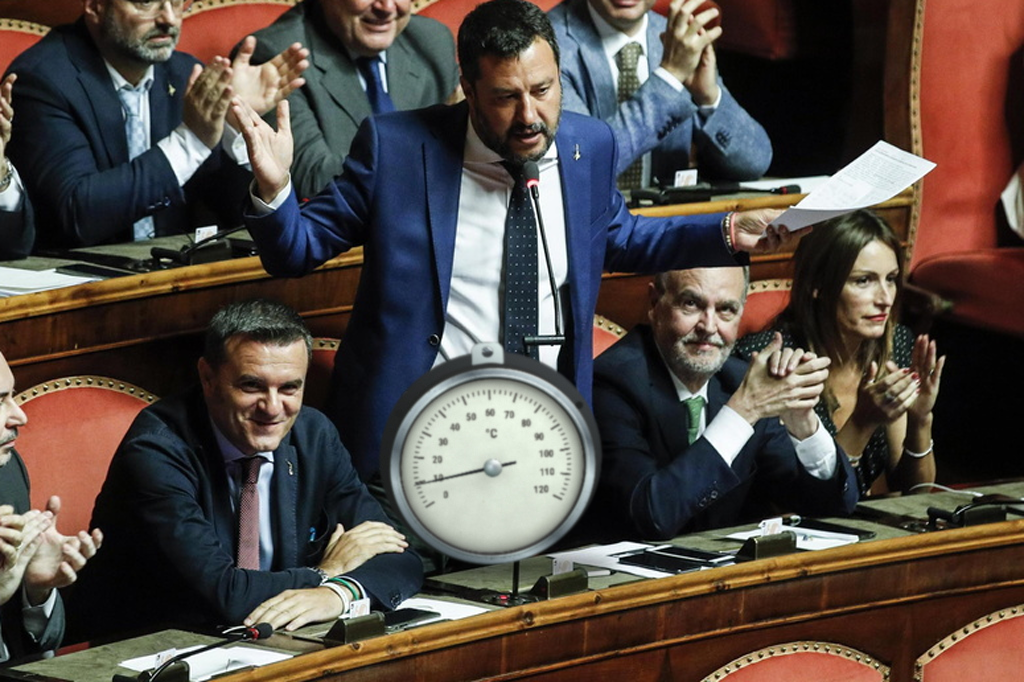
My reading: {"value": 10, "unit": "°C"}
